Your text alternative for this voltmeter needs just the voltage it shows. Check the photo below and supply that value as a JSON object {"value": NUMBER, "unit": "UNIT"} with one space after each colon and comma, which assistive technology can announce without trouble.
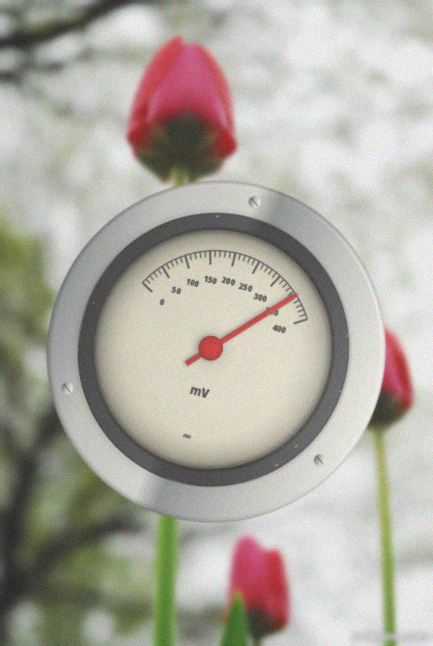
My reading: {"value": 350, "unit": "mV"}
